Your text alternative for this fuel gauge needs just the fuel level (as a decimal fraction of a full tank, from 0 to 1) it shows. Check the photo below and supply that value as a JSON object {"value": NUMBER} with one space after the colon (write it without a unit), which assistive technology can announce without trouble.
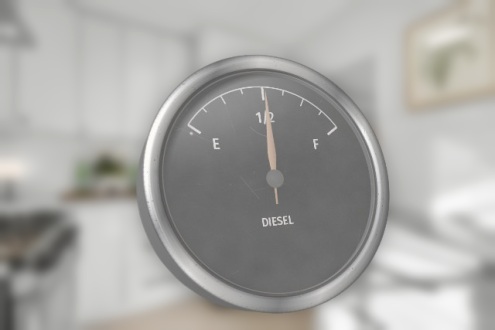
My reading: {"value": 0.5}
